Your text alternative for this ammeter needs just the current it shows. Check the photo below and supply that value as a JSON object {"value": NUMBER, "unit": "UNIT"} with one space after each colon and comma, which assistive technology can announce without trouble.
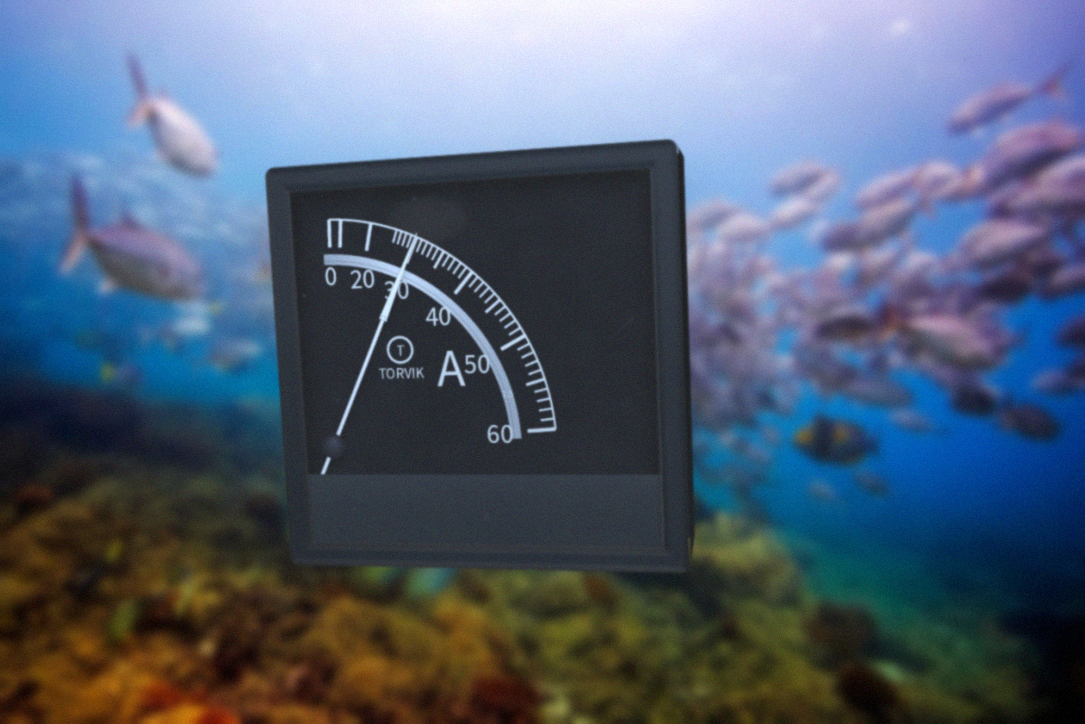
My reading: {"value": 30, "unit": "A"}
